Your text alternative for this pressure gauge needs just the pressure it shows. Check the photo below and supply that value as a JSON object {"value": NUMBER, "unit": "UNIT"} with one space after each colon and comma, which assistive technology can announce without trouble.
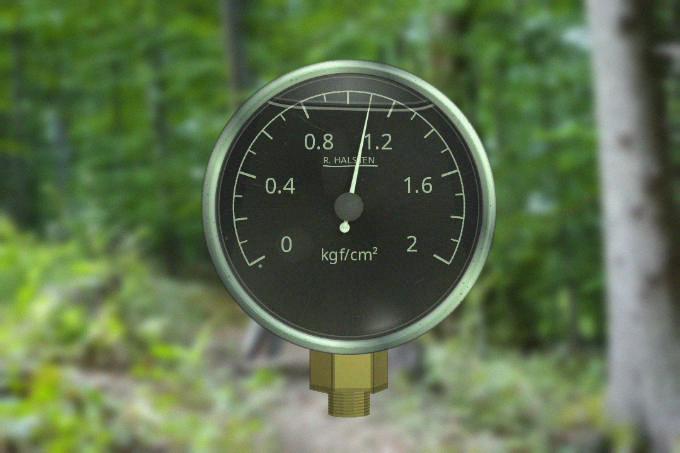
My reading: {"value": 1.1, "unit": "kg/cm²"}
